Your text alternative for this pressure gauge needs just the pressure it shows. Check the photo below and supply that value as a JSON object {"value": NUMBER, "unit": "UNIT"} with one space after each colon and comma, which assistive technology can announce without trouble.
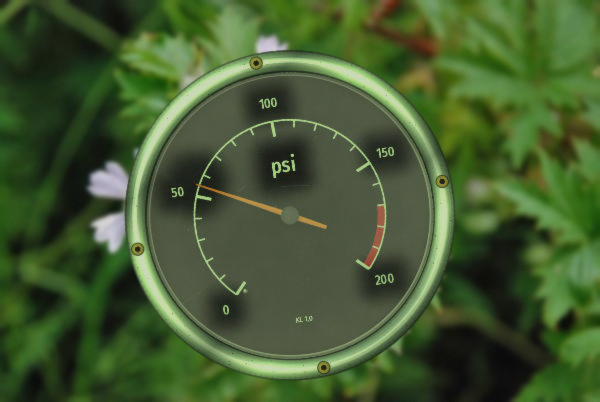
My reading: {"value": 55, "unit": "psi"}
